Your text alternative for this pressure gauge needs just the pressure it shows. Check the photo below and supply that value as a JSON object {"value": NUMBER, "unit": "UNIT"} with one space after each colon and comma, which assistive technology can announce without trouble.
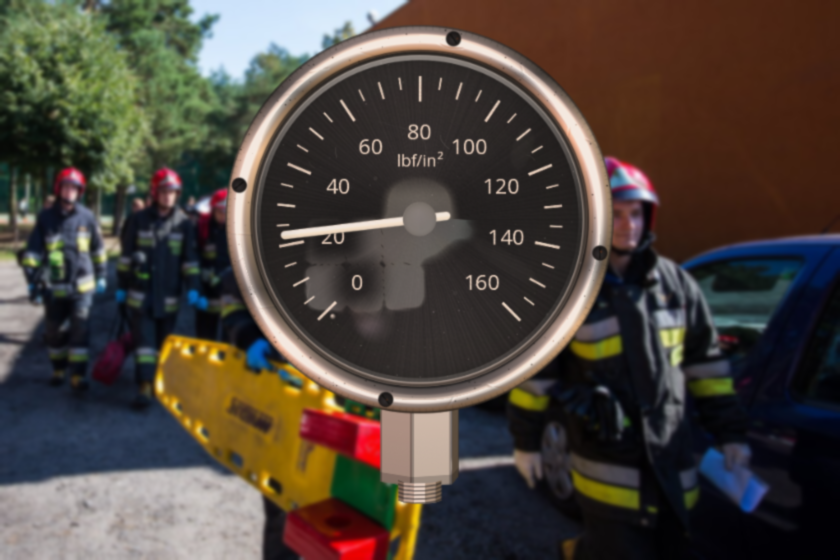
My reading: {"value": 22.5, "unit": "psi"}
